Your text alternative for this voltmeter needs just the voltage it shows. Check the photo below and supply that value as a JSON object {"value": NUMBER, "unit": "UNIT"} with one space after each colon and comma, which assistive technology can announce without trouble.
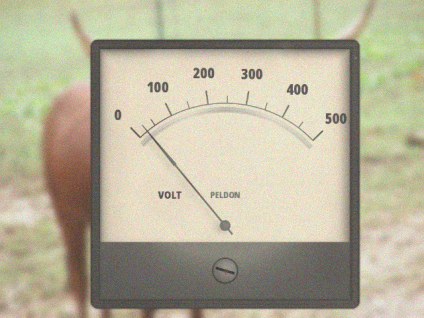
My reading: {"value": 25, "unit": "V"}
